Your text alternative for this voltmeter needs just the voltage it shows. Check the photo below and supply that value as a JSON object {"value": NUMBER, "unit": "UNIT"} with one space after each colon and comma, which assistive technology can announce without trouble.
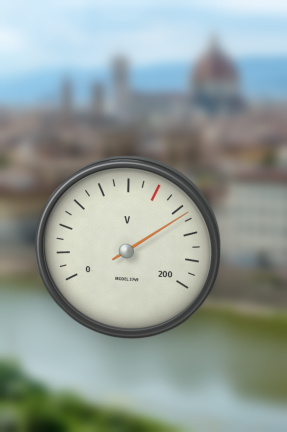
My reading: {"value": 145, "unit": "V"}
